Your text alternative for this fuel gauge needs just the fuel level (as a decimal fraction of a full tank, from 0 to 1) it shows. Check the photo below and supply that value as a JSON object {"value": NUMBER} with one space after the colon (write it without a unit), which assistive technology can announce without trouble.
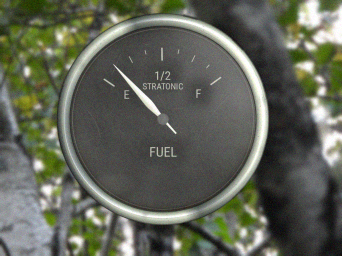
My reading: {"value": 0.125}
